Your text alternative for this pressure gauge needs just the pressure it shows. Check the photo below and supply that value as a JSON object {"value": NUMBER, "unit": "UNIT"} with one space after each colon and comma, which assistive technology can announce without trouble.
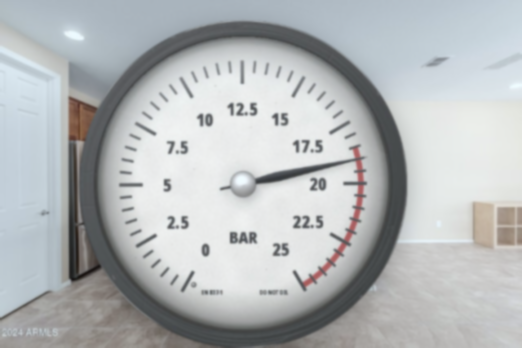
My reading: {"value": 19, "unit": "bar"}
